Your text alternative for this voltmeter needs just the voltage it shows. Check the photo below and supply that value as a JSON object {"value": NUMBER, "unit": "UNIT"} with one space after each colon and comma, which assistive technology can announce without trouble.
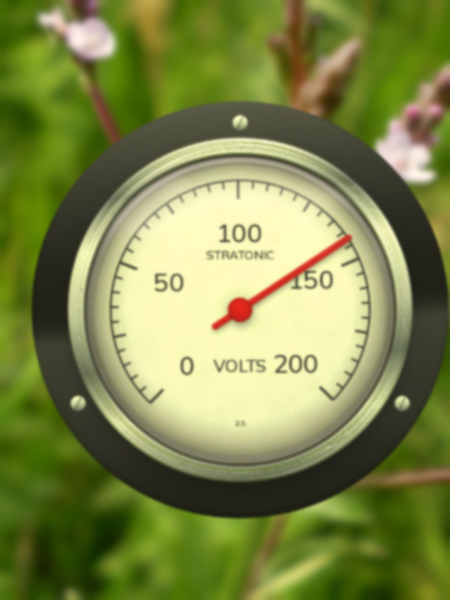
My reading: {"value": 142.5, "unit": "V"}
